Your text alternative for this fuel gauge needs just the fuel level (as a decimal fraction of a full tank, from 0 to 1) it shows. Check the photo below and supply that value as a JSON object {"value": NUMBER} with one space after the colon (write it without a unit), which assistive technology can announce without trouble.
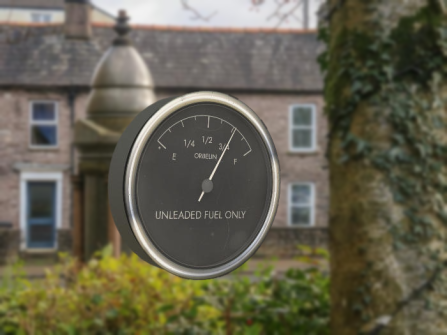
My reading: {"value": 0.75}
